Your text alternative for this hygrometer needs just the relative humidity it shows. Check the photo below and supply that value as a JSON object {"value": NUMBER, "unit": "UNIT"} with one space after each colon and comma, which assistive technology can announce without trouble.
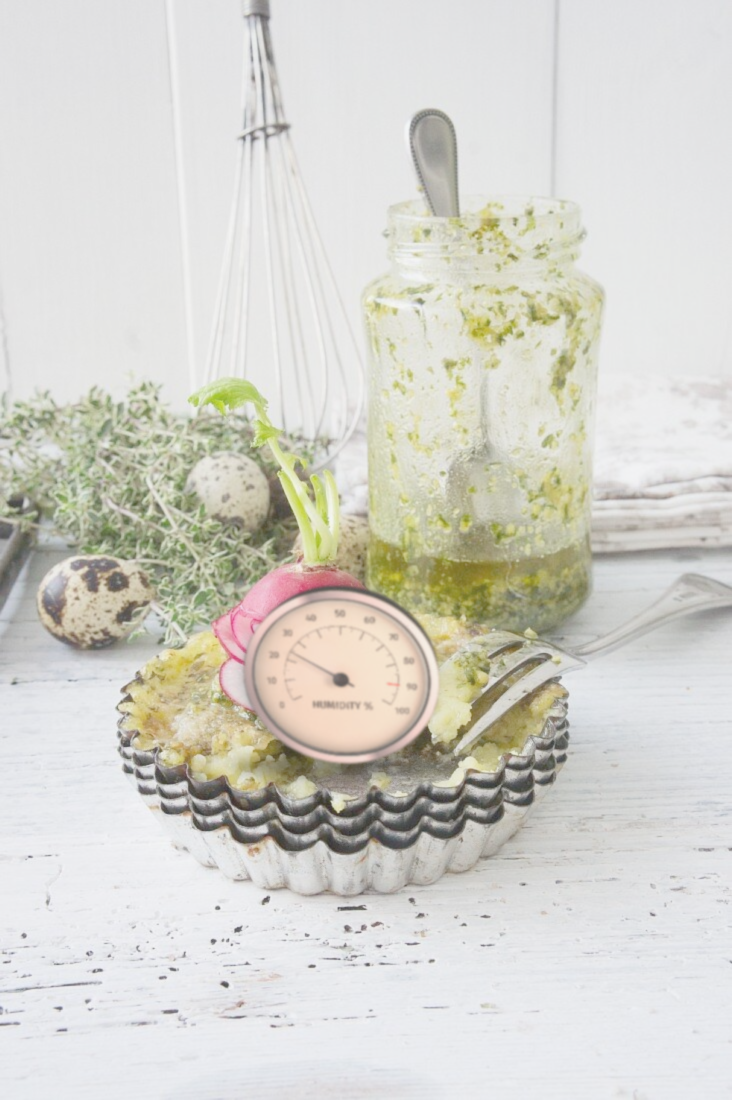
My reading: {"value": 25, "unit": "%"}
